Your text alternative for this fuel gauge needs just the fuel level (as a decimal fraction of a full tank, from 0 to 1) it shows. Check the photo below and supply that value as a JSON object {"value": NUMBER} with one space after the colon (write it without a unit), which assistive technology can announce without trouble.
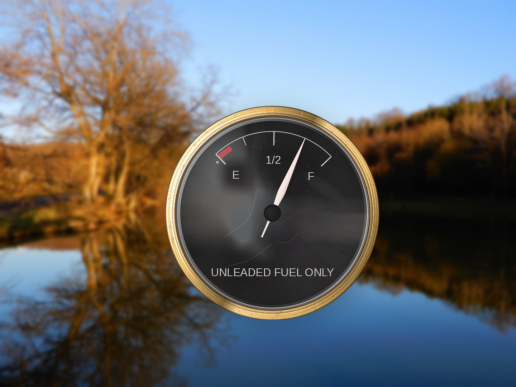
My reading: {"value": 0.75}
